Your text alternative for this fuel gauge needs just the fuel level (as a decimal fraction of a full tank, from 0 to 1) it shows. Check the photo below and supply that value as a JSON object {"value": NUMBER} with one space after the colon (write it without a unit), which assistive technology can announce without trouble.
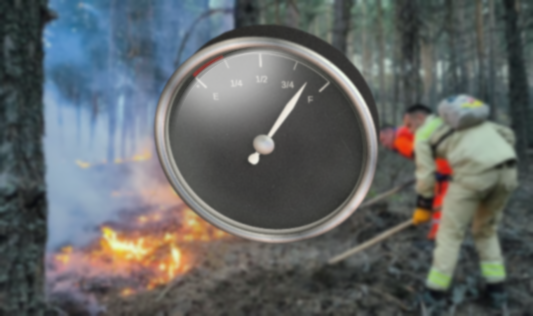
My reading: {"value": 0.875}
